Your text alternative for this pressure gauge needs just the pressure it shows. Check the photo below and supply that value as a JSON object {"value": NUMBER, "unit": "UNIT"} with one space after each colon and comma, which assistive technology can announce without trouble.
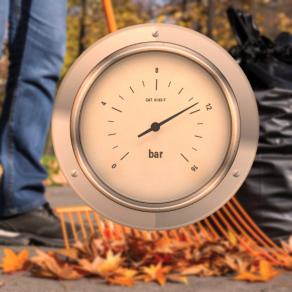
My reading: {"value": 11.5, "unit": "bar"}
